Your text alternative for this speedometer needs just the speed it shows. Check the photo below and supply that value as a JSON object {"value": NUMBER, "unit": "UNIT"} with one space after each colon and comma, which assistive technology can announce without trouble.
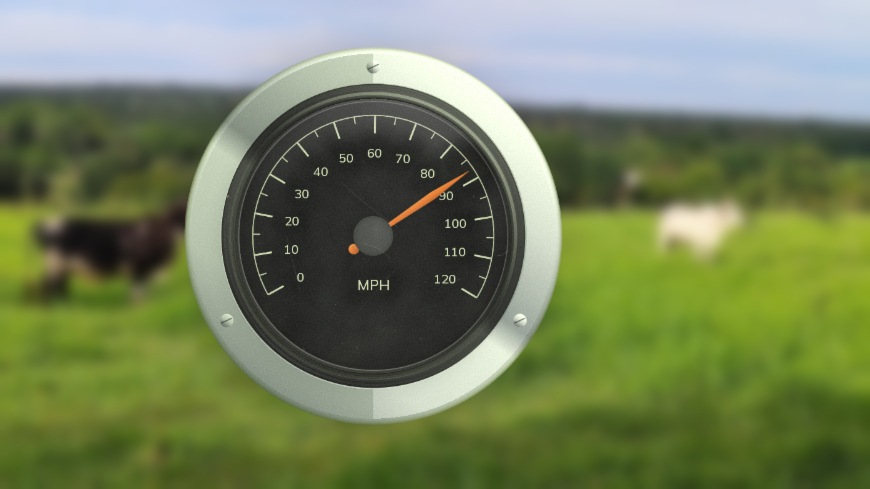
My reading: {"value": 87.5, "unit": "mph"}
